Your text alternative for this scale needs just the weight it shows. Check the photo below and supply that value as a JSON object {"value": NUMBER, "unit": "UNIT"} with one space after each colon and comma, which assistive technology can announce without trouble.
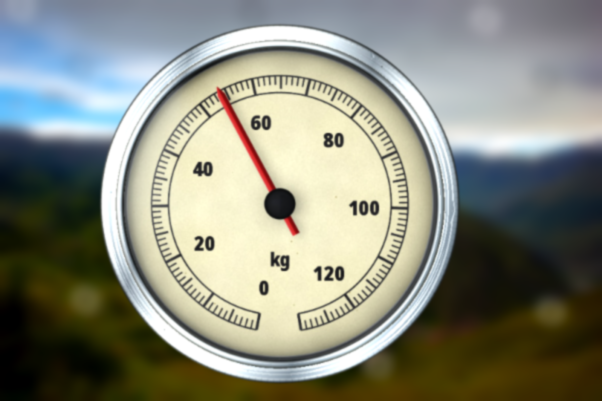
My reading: {"value": 54, "unit": "kg"}
